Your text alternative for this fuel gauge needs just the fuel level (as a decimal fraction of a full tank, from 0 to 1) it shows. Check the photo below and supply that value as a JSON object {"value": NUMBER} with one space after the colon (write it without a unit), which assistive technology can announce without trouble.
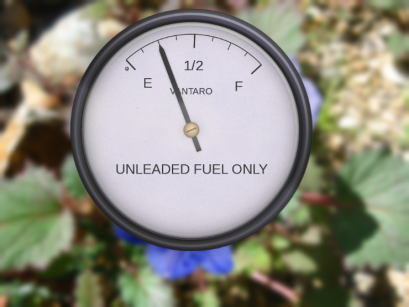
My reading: {"value": 0.25}
